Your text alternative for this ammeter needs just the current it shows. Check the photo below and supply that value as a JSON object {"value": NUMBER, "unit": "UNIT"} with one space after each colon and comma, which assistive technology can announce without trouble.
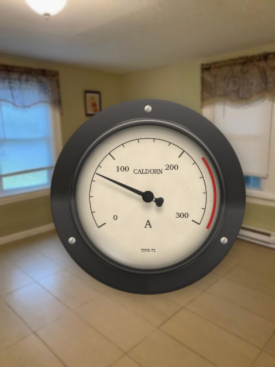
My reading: {"value": 70, "unit": "A"}
